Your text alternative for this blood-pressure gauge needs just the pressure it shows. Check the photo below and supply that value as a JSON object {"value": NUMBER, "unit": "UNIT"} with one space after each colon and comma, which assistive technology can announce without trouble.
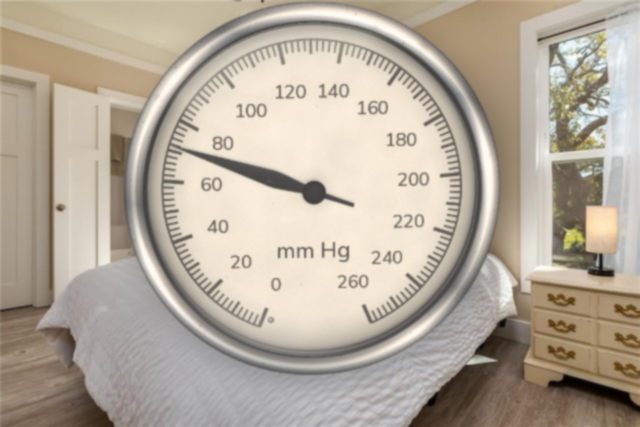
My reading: {"value": 72, "unit": "mmHg"}
